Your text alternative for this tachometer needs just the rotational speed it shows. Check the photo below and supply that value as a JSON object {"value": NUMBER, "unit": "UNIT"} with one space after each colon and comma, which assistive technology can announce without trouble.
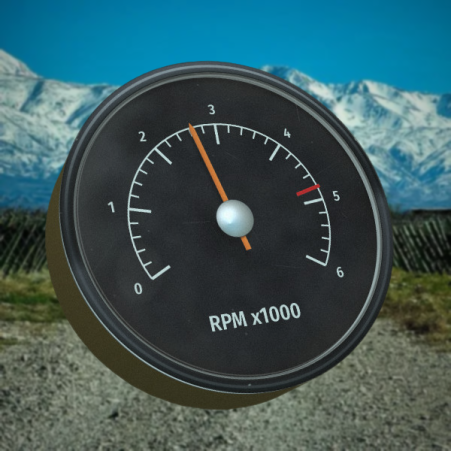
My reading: {"value": 2600, "unit": "rpm"}
